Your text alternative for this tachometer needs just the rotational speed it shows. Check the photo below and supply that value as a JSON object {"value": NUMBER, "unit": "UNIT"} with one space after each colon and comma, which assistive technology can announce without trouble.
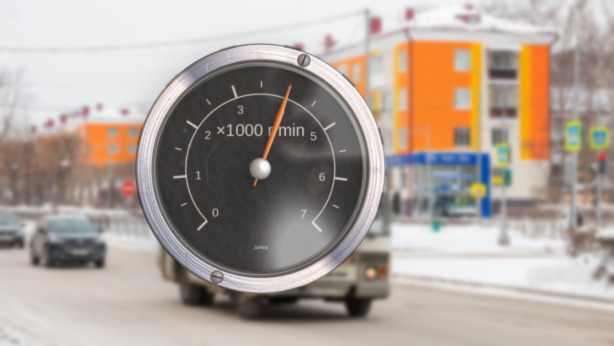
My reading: {"value": 4000, "unit": "rpm"}
